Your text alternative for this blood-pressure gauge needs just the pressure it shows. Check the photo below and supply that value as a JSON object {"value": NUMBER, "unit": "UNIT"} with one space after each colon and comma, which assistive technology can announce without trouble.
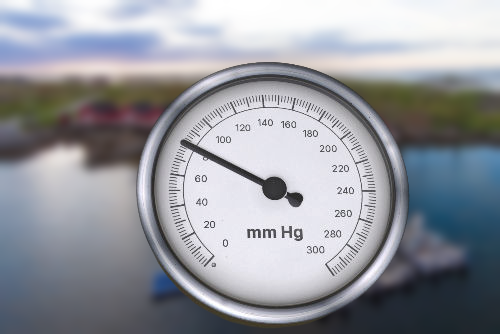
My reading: {"value": 80, "unit": "mmHg"}
